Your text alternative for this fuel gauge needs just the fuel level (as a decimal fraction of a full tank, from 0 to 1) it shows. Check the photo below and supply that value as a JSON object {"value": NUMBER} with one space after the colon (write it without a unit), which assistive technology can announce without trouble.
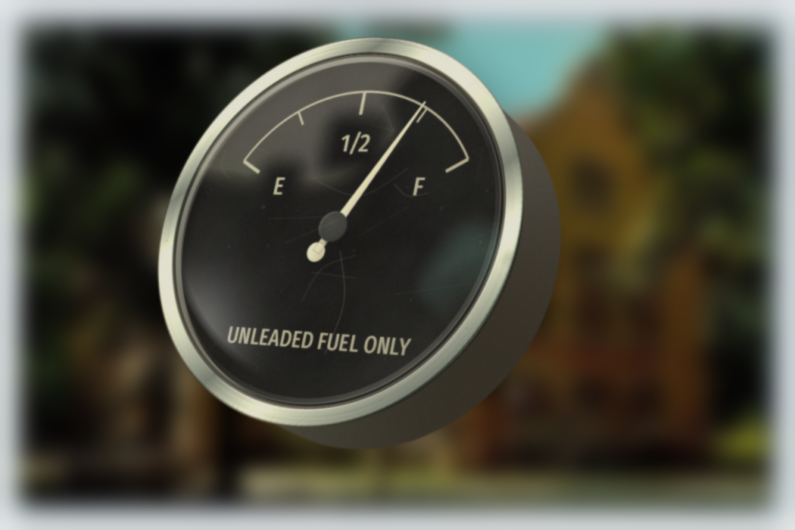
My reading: {"value": 0.75}
